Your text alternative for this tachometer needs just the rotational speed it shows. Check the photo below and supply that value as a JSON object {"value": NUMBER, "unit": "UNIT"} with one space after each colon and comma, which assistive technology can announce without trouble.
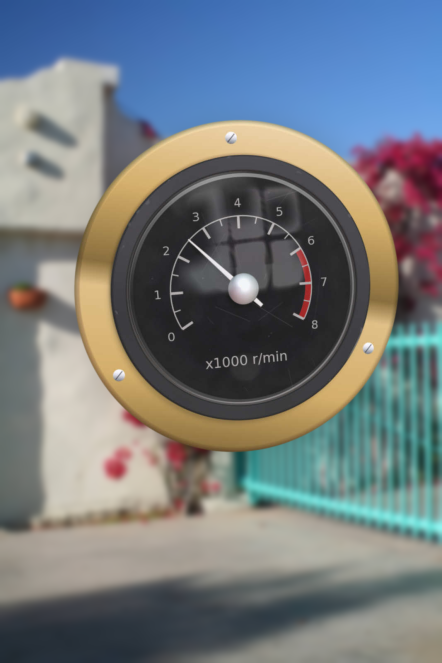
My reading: {"value": 2500, "unit": "rpm"}
